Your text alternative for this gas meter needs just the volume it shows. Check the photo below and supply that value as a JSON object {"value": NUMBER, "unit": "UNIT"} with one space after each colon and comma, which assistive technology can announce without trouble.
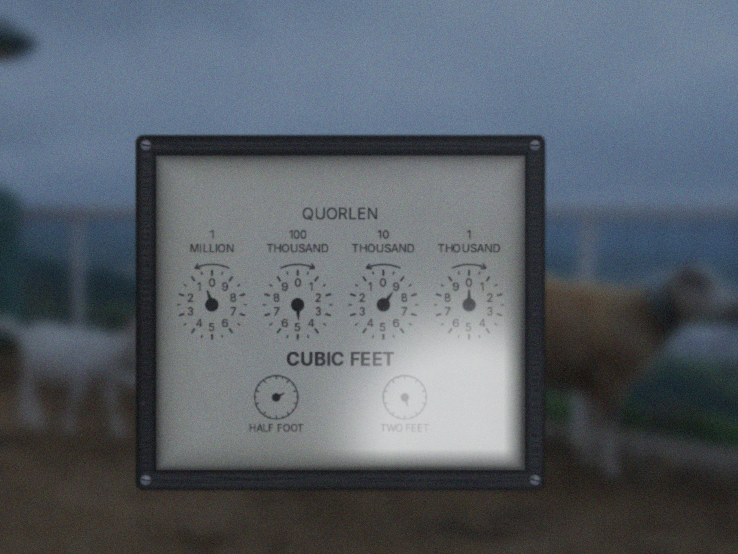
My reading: {"value": 49000, "unit": "ft³"}
